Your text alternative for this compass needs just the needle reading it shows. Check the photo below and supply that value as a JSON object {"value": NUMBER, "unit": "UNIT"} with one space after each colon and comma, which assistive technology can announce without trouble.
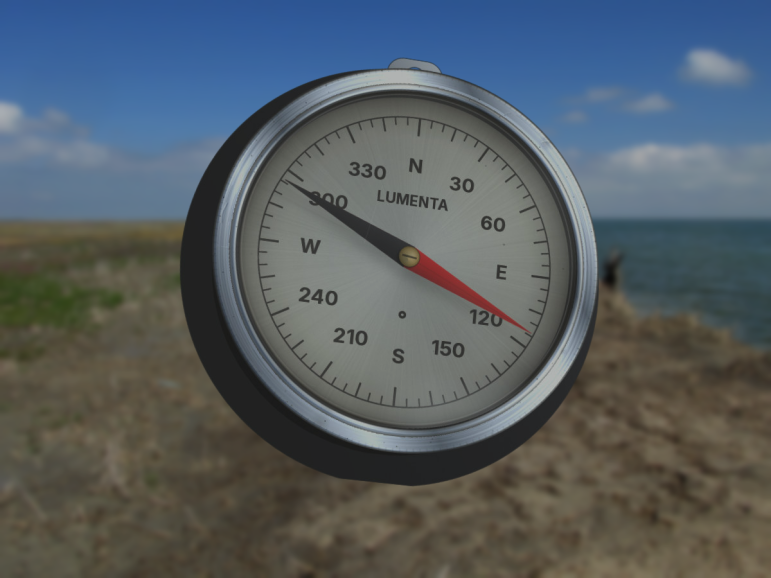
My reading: {"value": 115, "unit": "°"}
